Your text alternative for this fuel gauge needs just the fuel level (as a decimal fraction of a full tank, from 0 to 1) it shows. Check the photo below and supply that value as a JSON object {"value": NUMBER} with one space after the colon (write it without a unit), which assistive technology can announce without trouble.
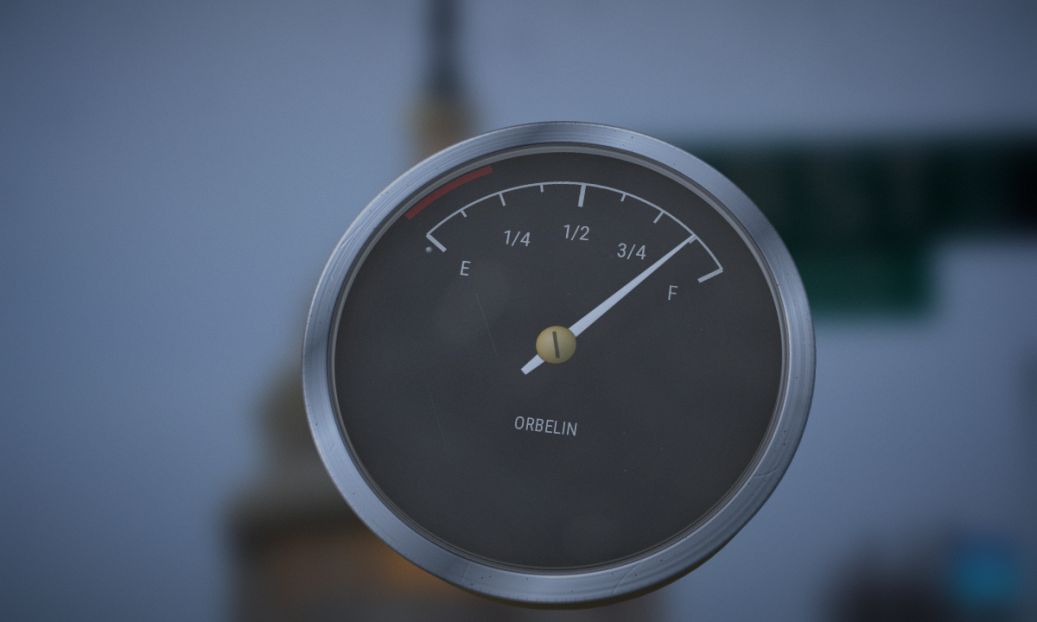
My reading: {"value": 0.875}
